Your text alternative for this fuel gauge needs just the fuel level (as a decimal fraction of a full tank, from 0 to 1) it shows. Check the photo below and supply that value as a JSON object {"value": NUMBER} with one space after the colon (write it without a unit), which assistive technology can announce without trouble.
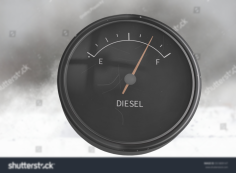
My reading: {"value": 0.75}
